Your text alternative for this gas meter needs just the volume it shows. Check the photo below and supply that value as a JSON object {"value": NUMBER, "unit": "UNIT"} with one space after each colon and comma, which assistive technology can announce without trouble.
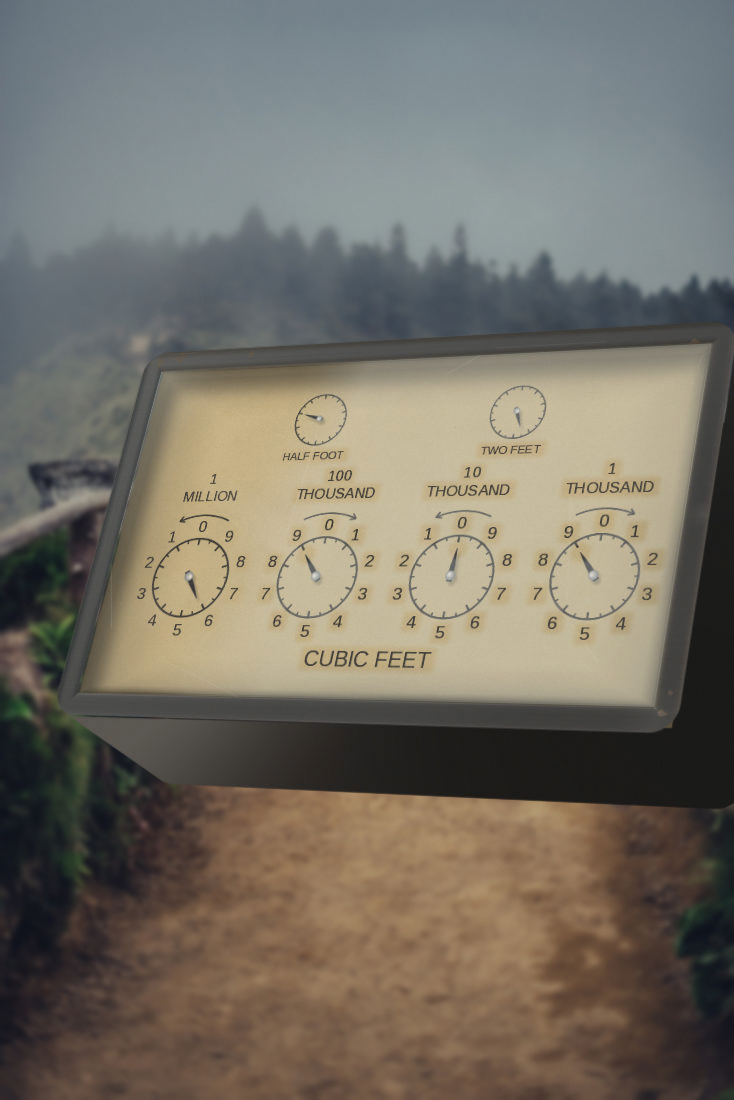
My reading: {"value": 589900, "unit": "ft³"}
